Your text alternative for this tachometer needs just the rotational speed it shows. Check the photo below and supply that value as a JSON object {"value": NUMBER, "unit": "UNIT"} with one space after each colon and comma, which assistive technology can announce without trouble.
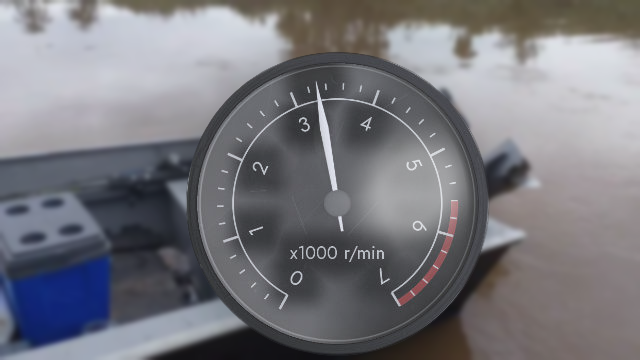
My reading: {"value": 3300, "unit": "rpm"}
